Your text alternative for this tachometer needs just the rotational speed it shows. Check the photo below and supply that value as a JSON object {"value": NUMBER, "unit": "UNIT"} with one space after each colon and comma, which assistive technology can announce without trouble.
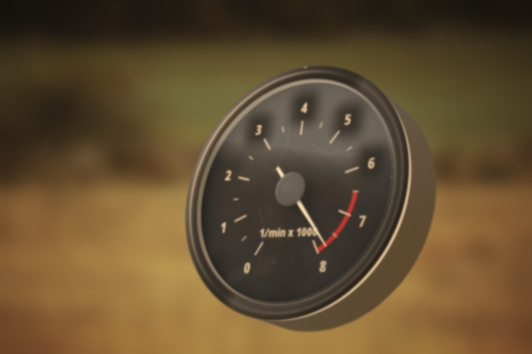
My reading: {"value": 7750, "unit": "rpm"}
